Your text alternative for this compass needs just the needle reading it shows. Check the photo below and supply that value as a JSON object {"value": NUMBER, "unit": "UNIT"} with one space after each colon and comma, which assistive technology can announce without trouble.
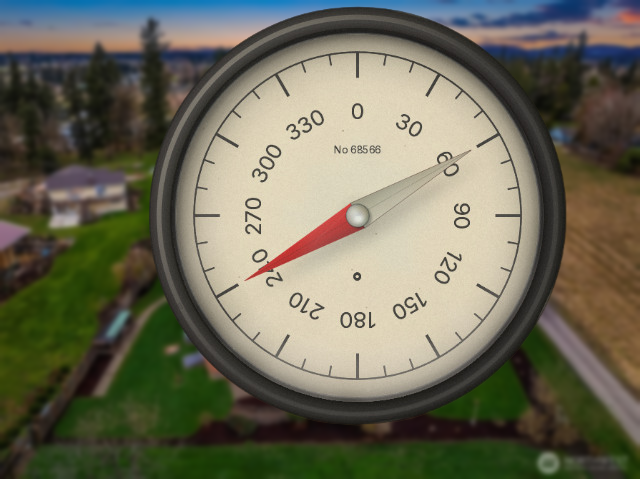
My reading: {"value": 240, "unit": "°"}
